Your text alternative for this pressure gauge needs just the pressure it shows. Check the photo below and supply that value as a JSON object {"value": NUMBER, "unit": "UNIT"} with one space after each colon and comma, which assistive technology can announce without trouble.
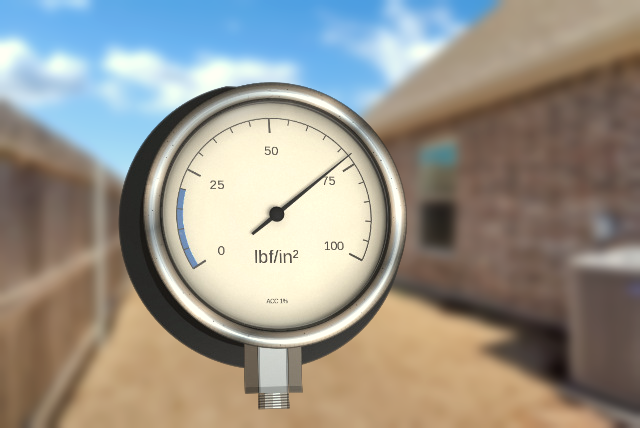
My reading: {"value": 72.5, "unit": "psi"}
